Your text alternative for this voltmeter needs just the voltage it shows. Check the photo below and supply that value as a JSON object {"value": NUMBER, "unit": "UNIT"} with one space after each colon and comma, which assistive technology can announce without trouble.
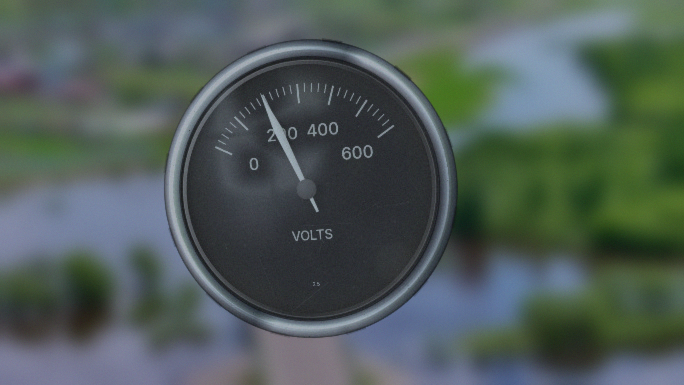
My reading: {"value": 200, "unit": "V"}
